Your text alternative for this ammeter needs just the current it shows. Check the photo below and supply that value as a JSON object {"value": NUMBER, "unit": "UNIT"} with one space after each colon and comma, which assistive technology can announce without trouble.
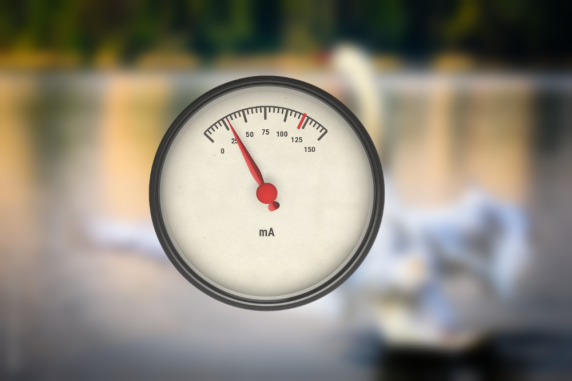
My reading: {"value": 30, "unit": "mA"}
